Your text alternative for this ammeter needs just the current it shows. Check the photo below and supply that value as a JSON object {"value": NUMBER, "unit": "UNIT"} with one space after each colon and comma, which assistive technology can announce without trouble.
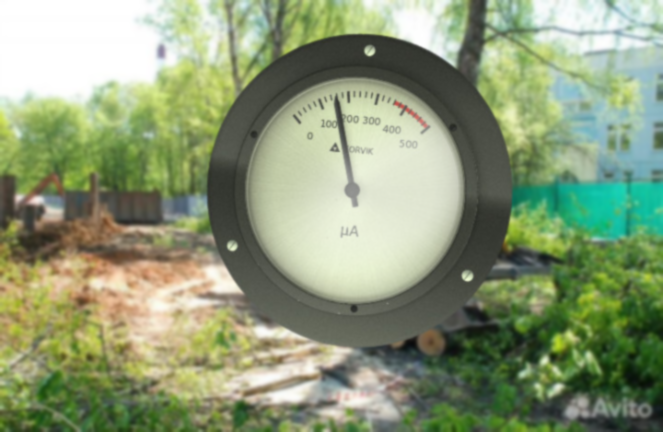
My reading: {"value": 160, "unit": "µA"}
